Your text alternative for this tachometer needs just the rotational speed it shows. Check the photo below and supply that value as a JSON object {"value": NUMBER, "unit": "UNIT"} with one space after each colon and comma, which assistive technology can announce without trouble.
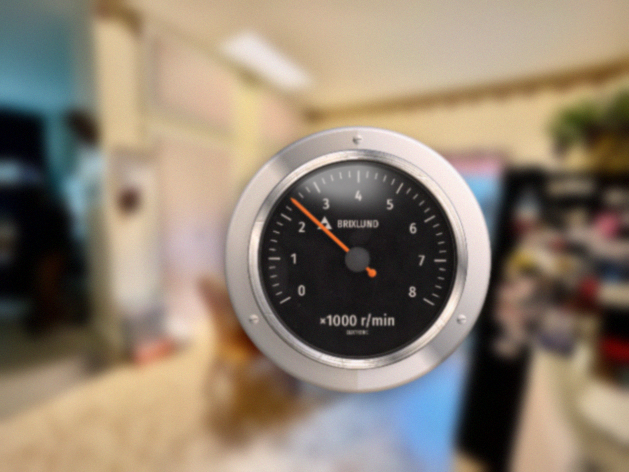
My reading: {"value": 2400, "unit": "rpm"}
